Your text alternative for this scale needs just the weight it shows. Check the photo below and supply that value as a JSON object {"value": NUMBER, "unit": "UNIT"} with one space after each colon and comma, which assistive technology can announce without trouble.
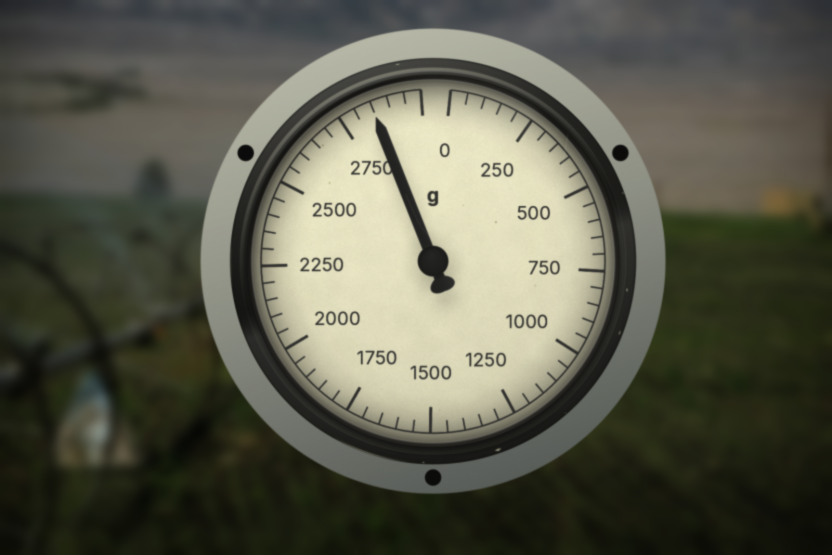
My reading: {"value": 2850, "unit": "g"}
